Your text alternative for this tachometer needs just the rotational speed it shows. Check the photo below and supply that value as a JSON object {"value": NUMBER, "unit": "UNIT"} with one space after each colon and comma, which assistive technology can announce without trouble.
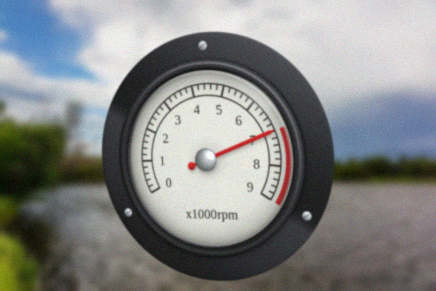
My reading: {"value": 7000, "unit": "rpm"}
